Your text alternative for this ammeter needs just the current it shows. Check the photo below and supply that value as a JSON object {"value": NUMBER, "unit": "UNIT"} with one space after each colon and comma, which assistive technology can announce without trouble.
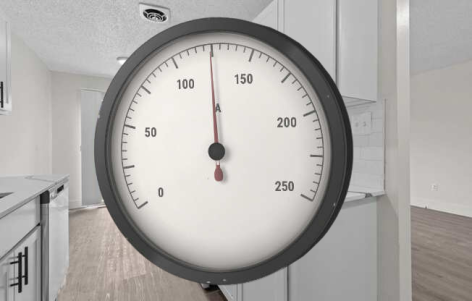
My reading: {"value": 125, "unit": "A"}
